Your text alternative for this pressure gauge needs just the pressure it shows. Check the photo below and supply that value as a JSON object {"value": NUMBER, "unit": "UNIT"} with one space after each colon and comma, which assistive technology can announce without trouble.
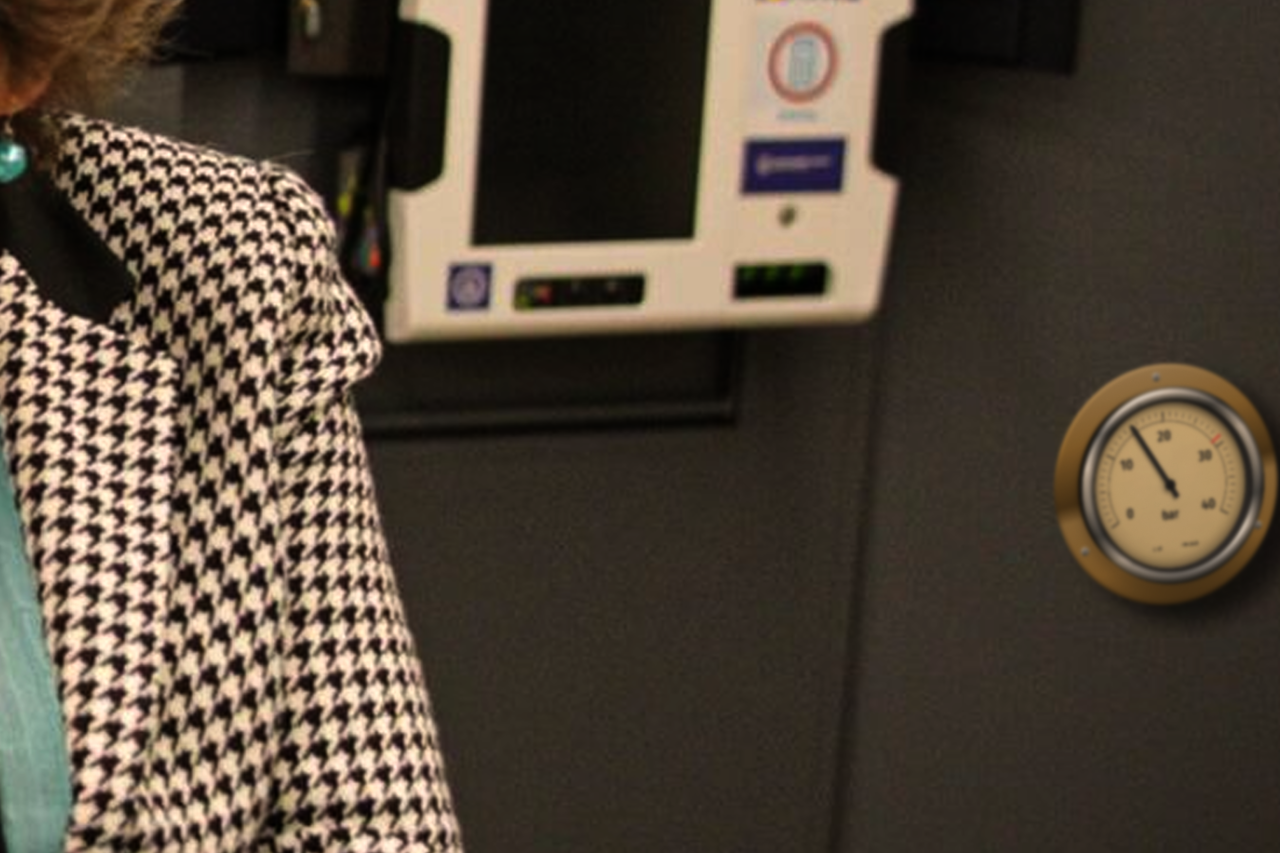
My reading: {"value": 15, "unit": "bar"}
